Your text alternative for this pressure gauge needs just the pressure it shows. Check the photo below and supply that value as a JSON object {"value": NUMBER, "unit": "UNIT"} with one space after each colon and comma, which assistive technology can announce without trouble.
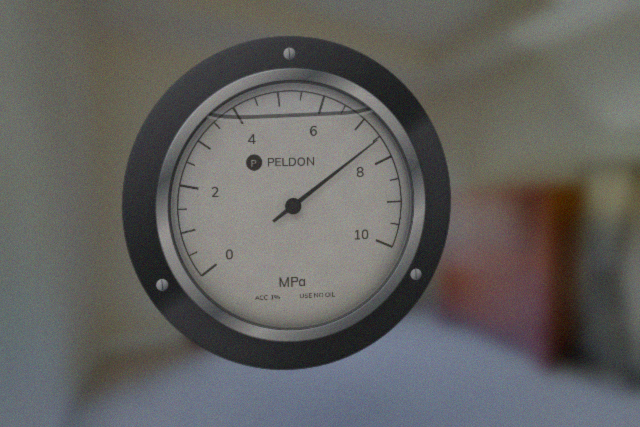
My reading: {"value": 7.5, "unit": "MPa"}
